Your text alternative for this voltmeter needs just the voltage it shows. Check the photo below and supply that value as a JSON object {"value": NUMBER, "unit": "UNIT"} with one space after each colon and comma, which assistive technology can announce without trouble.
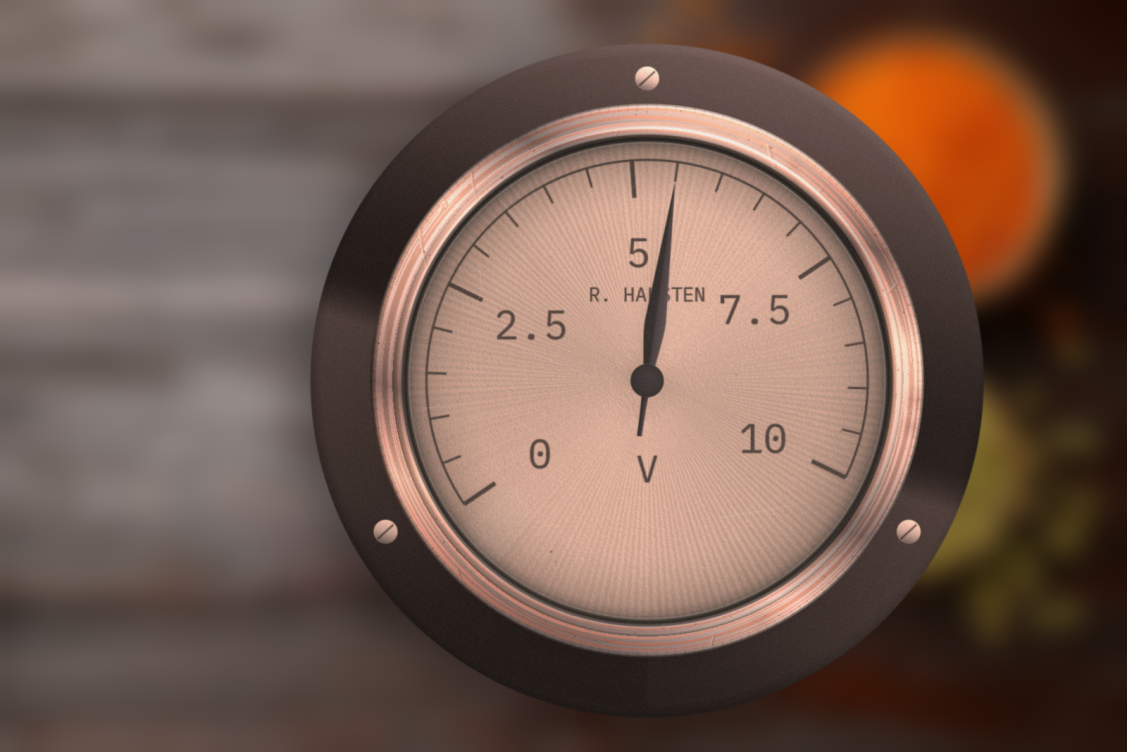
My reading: {"value": 5.5, "unit": "V"}
